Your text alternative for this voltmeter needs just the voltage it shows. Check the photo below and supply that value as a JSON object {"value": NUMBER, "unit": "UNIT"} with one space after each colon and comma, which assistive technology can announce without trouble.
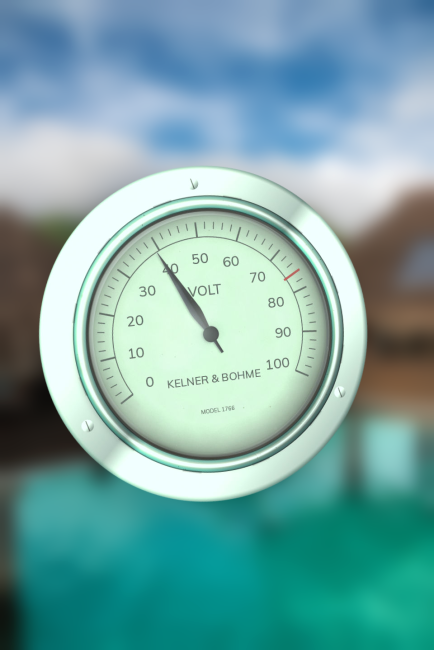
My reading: {"value": 39, "unit": "V"}
